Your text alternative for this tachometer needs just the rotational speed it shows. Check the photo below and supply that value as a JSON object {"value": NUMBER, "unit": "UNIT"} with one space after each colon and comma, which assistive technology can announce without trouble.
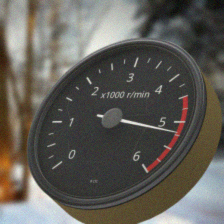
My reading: {"value": 5250, "unit": "rpm"}
